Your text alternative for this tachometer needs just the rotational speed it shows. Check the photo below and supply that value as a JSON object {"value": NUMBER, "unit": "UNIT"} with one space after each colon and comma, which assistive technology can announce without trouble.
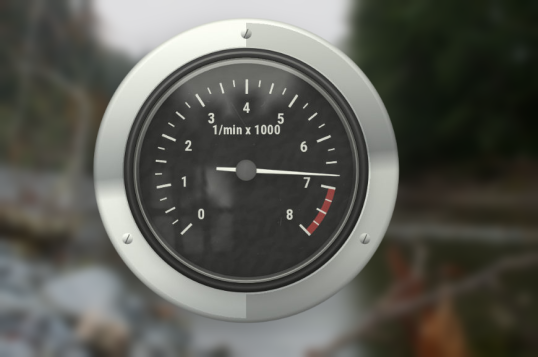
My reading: {"value": 6750, "unit": "rpm"}
